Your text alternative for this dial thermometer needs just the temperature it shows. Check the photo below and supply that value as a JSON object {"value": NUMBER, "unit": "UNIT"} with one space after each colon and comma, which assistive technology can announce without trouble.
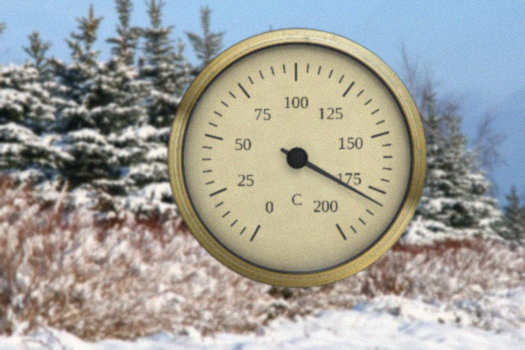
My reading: {"value": 180, "unit": "°C"}
